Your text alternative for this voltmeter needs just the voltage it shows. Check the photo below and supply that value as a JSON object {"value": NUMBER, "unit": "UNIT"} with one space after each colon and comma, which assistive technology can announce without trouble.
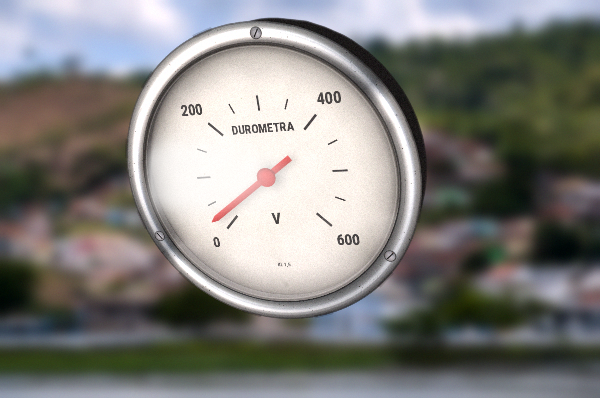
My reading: {"value": 25, "unit": "V"}
